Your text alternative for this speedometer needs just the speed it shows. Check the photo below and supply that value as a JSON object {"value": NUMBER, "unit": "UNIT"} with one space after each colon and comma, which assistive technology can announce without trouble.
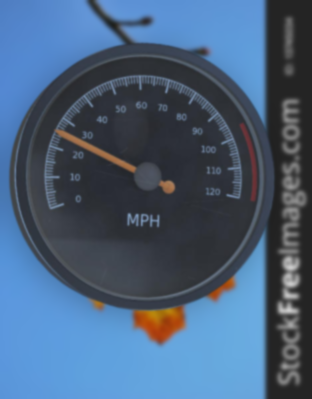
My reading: {"value": 25, "unit": "mph"}
